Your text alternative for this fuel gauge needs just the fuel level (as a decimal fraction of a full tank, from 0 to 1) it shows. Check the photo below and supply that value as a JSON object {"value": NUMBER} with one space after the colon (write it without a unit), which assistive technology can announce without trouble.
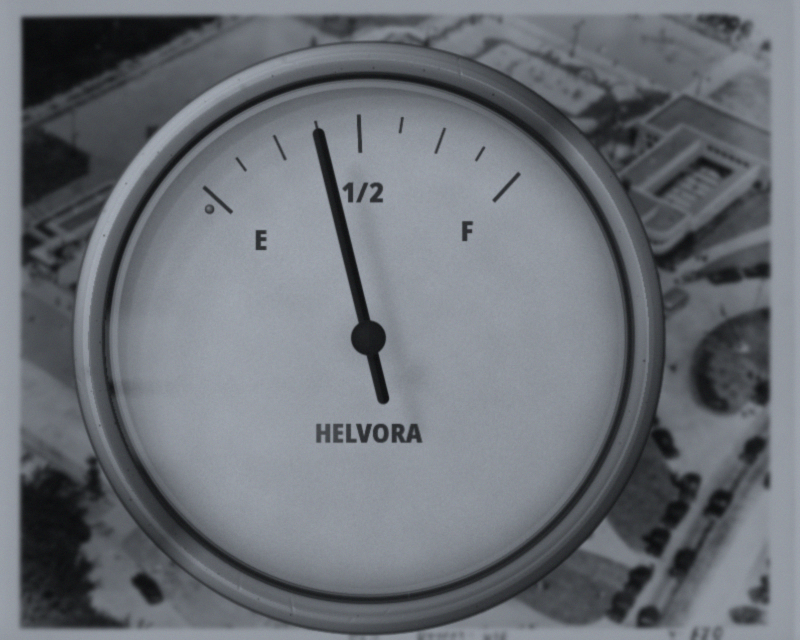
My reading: {"value": 0.375}
